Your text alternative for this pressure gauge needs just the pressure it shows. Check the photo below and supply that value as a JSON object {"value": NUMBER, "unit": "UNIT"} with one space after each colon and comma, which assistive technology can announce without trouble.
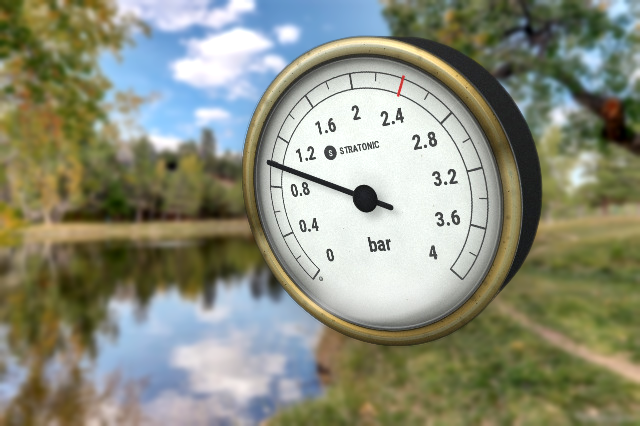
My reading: {"value": 1, "unit": "bar"}
